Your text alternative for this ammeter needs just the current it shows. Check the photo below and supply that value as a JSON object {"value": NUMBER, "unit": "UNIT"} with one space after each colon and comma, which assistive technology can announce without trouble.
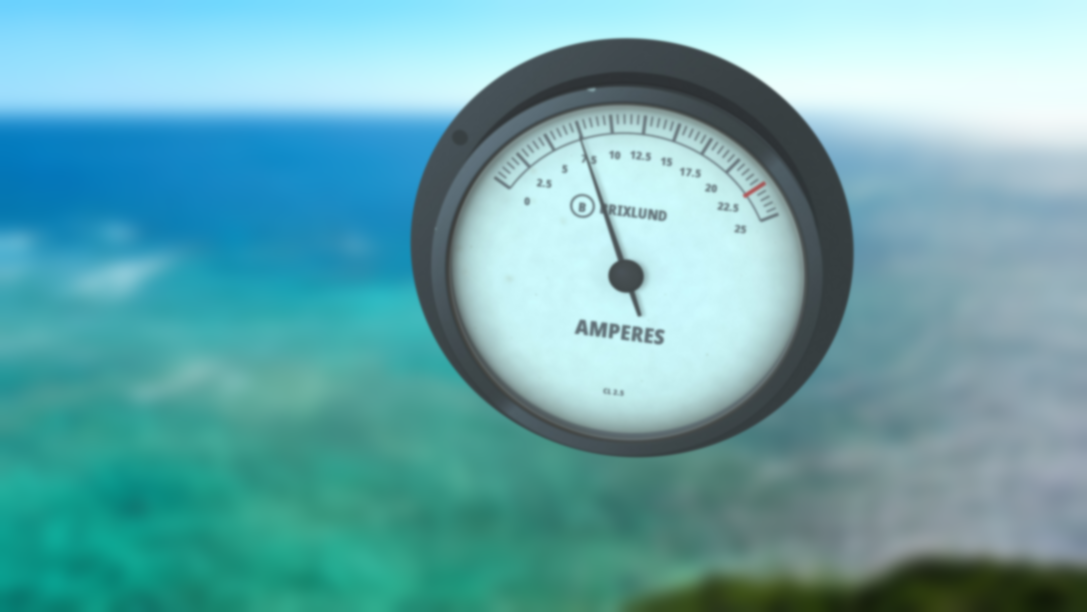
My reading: {"value": 7.5, "unit": "A"}
